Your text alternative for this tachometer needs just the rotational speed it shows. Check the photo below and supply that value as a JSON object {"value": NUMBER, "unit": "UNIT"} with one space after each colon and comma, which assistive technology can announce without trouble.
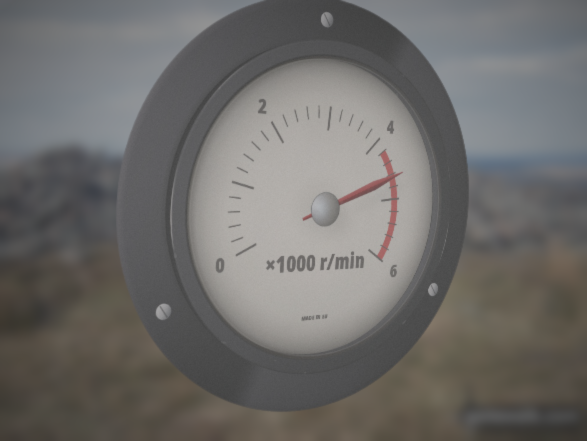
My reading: {"value": 4600, "unit": "rpm"}
